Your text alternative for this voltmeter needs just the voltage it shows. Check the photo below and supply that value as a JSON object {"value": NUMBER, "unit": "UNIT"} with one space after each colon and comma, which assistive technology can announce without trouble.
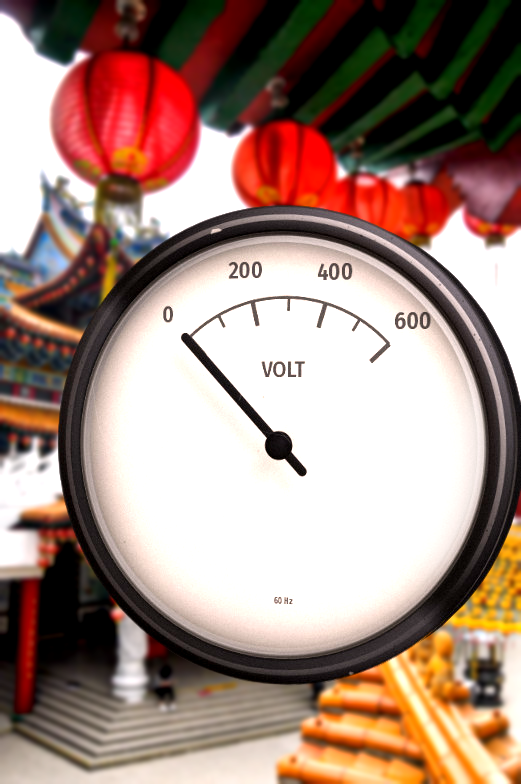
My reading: {"value": 0, "unit": "V"}
